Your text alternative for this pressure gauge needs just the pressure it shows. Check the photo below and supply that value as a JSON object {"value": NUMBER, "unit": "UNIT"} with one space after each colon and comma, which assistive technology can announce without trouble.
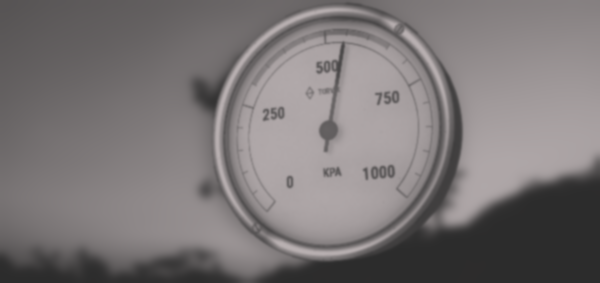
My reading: {"value": 550, "unit": "kPa"}
